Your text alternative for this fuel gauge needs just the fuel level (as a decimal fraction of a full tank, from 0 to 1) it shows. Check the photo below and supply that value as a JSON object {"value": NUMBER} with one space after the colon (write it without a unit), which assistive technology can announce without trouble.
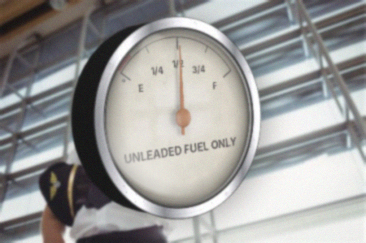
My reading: {"value": 0.5}
